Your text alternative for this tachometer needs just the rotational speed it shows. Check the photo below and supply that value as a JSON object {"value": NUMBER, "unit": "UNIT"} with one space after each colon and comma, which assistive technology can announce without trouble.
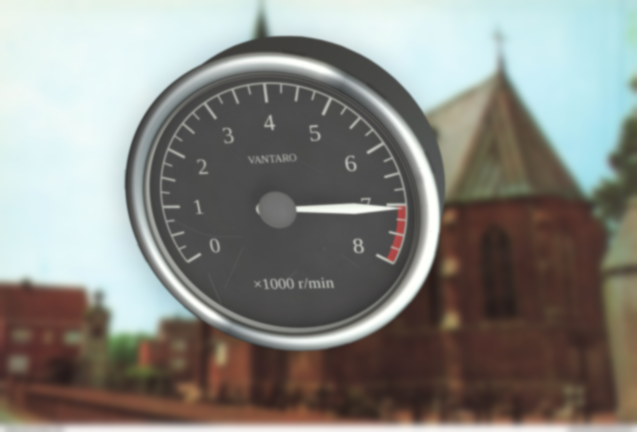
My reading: {"value": 7000, "unit": "rpm"}
